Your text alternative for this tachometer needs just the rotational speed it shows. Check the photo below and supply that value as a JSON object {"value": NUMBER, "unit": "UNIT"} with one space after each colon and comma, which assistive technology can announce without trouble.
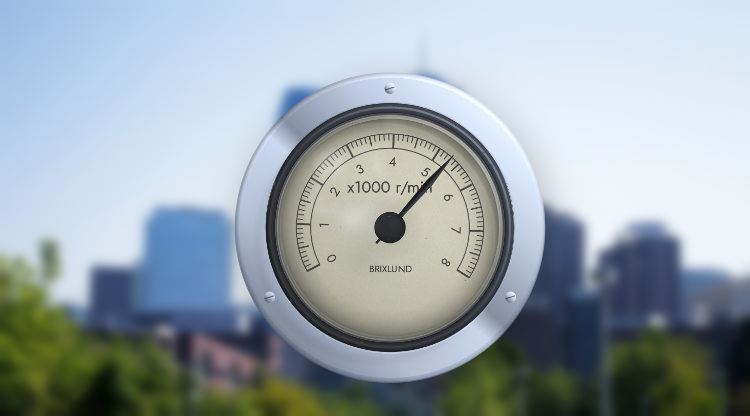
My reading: {"value": 5300, "unit": "rpm"}
